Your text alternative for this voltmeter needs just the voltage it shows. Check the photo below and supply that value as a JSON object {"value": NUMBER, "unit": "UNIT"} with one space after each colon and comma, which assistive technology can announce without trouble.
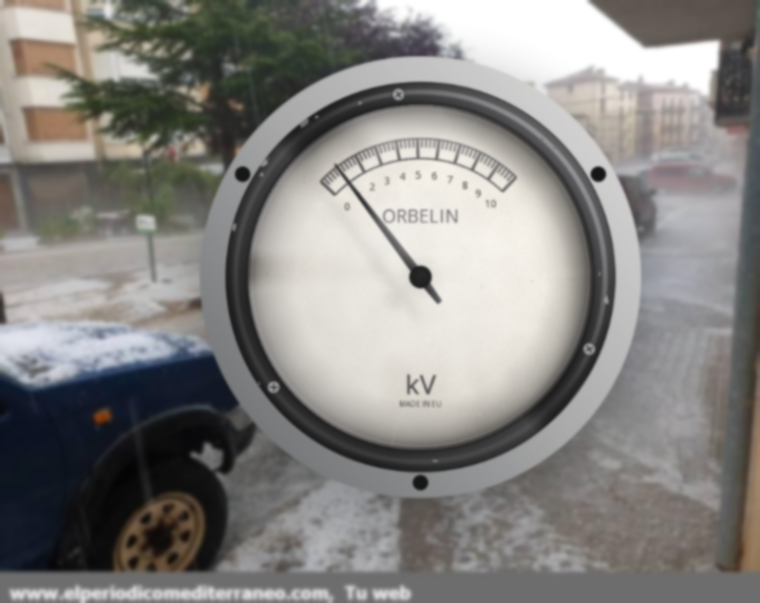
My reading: {"value": 1, "unit": "kV"}
